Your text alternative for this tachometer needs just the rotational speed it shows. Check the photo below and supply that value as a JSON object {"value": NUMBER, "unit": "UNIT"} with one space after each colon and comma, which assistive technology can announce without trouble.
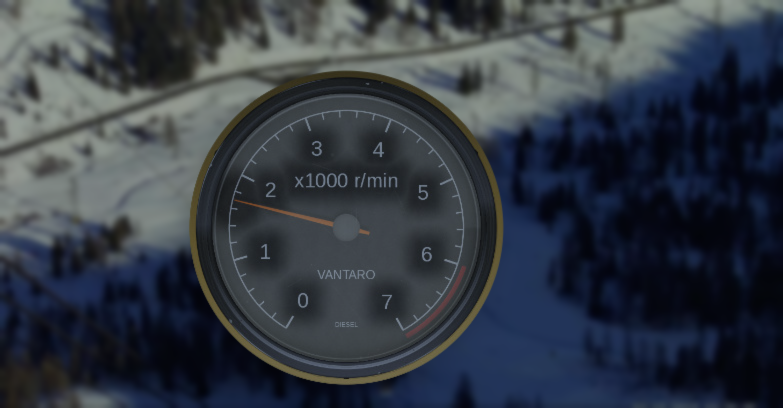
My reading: {"value": 1700, "unit": "rpm"}
